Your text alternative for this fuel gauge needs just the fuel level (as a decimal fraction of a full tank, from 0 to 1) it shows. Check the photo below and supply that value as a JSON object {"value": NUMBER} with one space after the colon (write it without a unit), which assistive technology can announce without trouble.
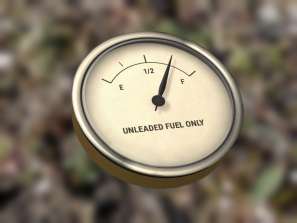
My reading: {"value": 0.75}
